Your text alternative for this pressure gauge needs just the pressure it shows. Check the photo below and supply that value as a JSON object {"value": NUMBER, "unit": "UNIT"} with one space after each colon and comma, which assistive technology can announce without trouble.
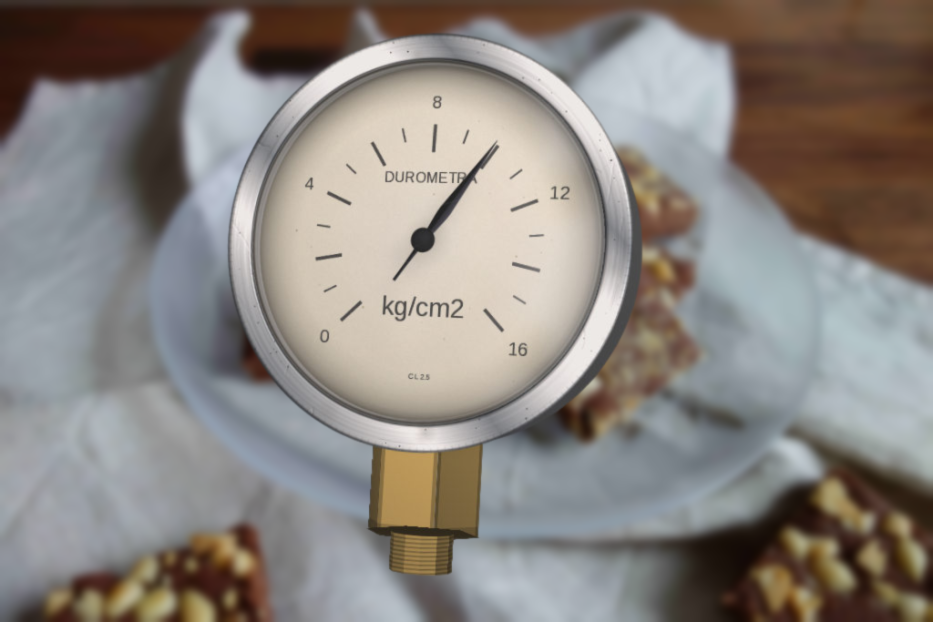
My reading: {"value": 10, "unit": "kg/cm²"}
